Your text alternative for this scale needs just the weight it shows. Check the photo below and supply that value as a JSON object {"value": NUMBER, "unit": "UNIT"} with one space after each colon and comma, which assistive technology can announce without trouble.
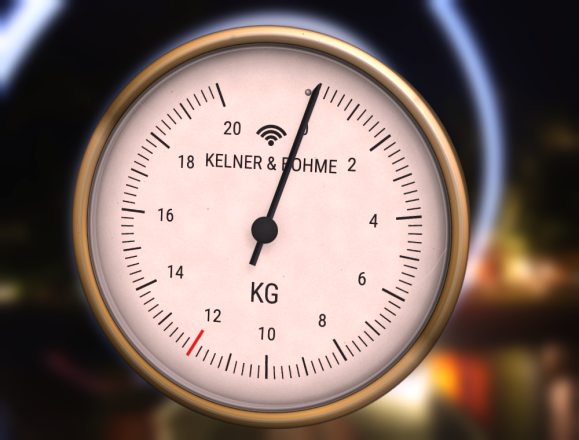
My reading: {"value": 0, "unit": "kg"}
